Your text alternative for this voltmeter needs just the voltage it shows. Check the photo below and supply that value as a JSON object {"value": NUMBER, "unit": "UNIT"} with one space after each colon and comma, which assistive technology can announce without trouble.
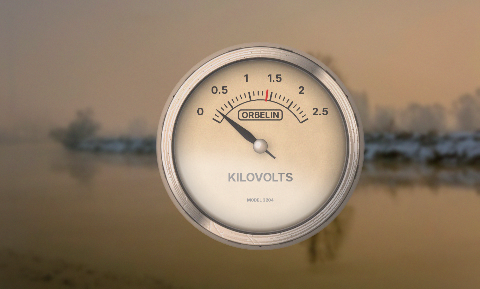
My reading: {"value": 0.2, "unit": "kV"}
